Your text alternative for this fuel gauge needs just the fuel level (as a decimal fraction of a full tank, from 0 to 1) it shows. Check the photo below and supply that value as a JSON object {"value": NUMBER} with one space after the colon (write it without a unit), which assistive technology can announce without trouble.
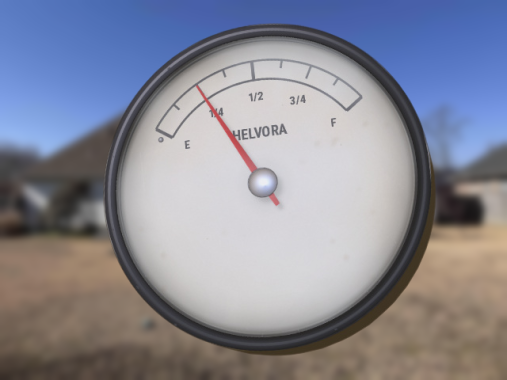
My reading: {"value": 0.25}
